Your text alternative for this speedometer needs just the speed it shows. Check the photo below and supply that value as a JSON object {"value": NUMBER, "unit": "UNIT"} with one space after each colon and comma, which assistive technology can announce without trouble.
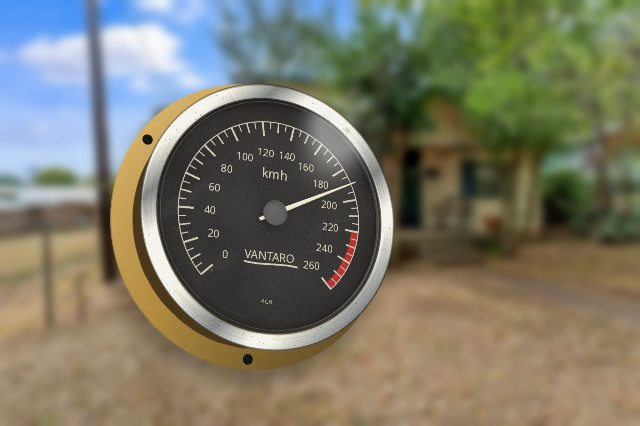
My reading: {"value": 190, "unit": "km/h"}
